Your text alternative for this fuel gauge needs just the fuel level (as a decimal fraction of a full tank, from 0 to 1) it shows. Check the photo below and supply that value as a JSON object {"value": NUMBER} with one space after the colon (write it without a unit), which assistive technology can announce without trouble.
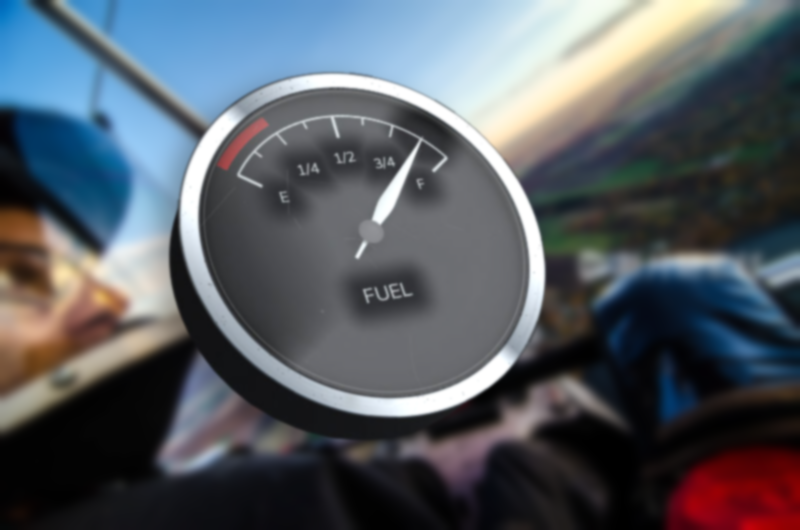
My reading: {"value": 0.875}
